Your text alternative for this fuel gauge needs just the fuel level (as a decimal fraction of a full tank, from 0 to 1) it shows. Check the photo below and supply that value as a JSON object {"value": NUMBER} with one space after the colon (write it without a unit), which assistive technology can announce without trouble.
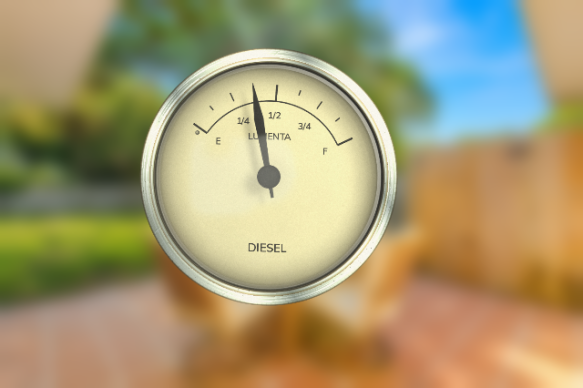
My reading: {"value": 0.375}
